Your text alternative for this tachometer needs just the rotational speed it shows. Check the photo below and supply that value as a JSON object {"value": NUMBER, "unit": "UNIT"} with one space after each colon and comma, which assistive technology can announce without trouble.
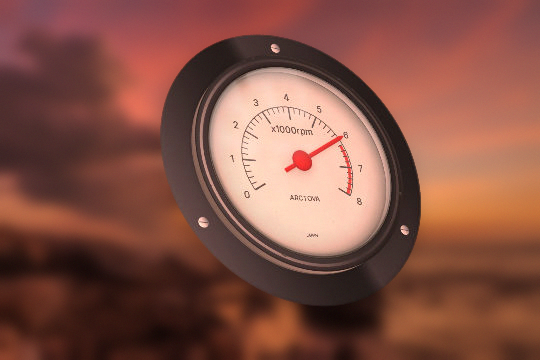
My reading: {"value": 6000, "unit": "rpm"}
